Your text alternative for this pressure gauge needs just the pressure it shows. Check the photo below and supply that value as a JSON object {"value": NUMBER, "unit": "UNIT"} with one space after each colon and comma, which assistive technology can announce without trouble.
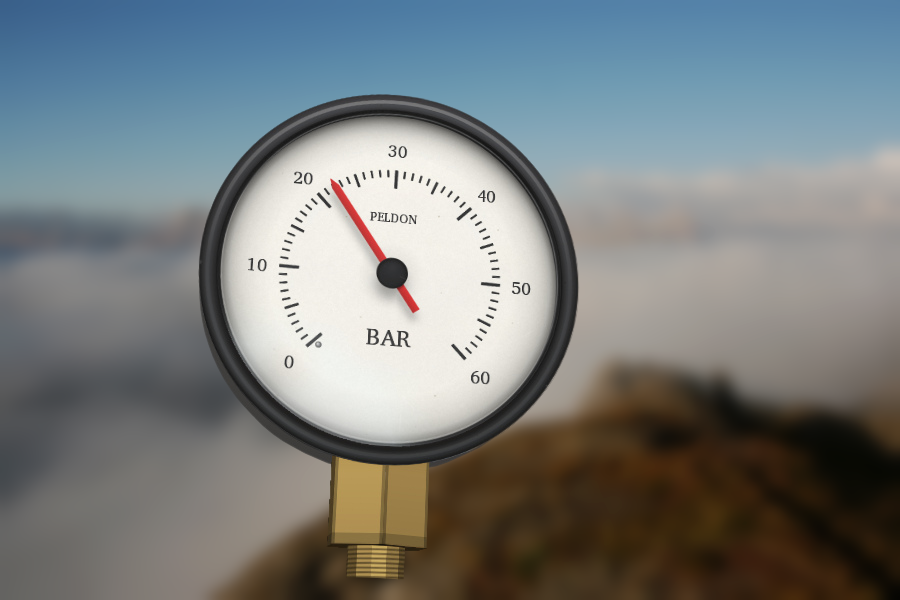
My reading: {"value": 22, "unit": "bar"}
